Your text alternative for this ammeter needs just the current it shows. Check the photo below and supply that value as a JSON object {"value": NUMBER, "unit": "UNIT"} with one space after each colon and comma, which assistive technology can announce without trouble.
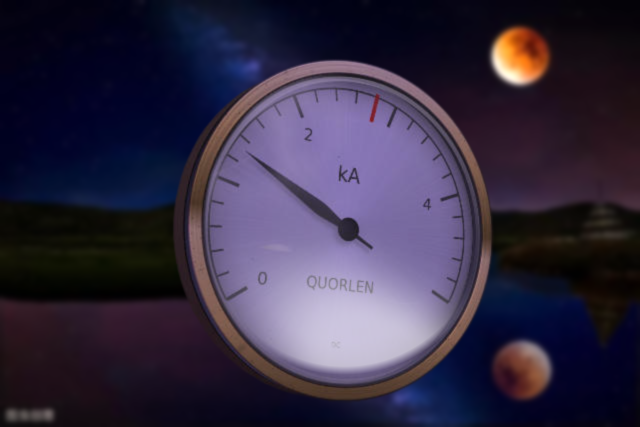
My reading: {"value": 1.3, "unit": "kA"}
